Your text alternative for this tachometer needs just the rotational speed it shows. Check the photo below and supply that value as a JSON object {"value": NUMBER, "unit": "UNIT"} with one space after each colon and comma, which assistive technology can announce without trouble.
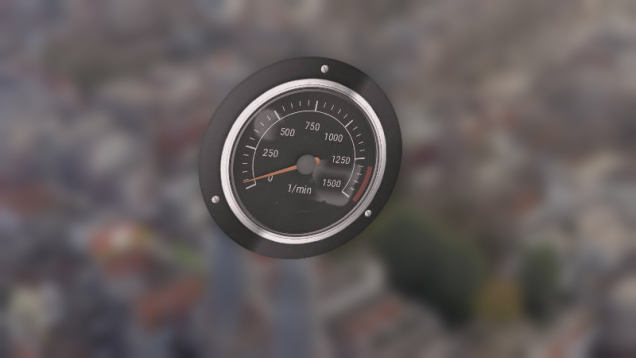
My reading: {"value": 50, "unit": "rpm"}
